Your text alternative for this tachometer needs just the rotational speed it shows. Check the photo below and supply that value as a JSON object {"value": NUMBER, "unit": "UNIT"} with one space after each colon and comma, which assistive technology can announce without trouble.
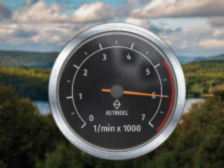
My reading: {"value": 6000, "unit": "rpm"}
